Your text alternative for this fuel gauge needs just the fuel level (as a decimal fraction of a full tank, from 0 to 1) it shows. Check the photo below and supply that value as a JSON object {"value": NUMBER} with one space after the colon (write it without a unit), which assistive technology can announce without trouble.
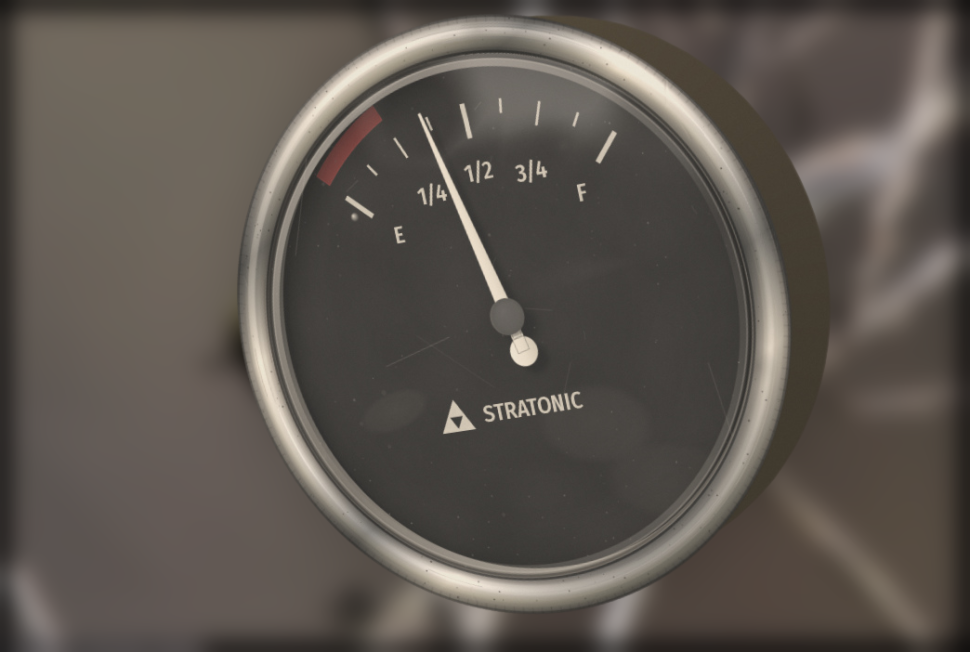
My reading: {"value": 0.375}
